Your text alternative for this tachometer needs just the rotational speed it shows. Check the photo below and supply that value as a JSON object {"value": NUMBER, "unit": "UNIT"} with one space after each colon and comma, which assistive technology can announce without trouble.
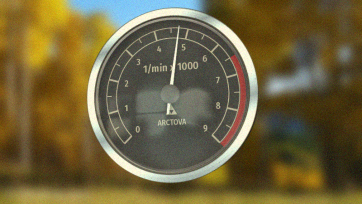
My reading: {"value": 4750, "unit": "rpm"}
